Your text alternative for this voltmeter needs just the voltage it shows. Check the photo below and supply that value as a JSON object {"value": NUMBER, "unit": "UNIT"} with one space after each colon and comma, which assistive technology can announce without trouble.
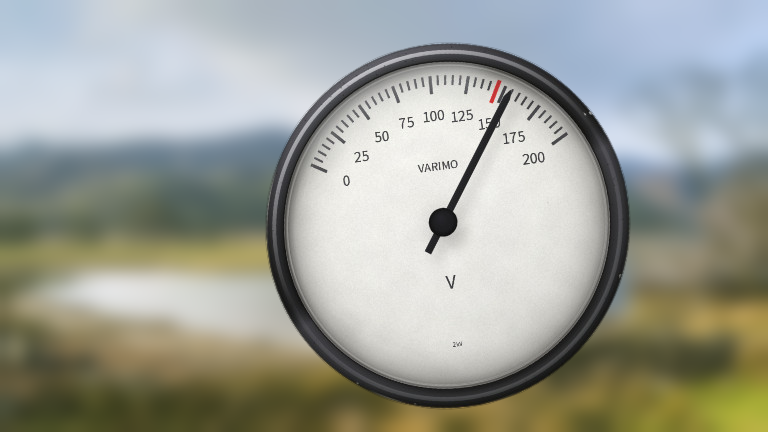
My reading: {"value": 155, "unit": "V"}
